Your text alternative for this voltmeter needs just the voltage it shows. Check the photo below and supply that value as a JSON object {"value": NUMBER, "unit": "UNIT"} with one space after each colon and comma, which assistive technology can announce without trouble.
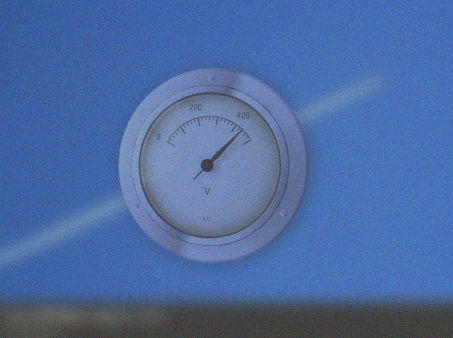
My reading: {"value": 440, "unit": "V"}
